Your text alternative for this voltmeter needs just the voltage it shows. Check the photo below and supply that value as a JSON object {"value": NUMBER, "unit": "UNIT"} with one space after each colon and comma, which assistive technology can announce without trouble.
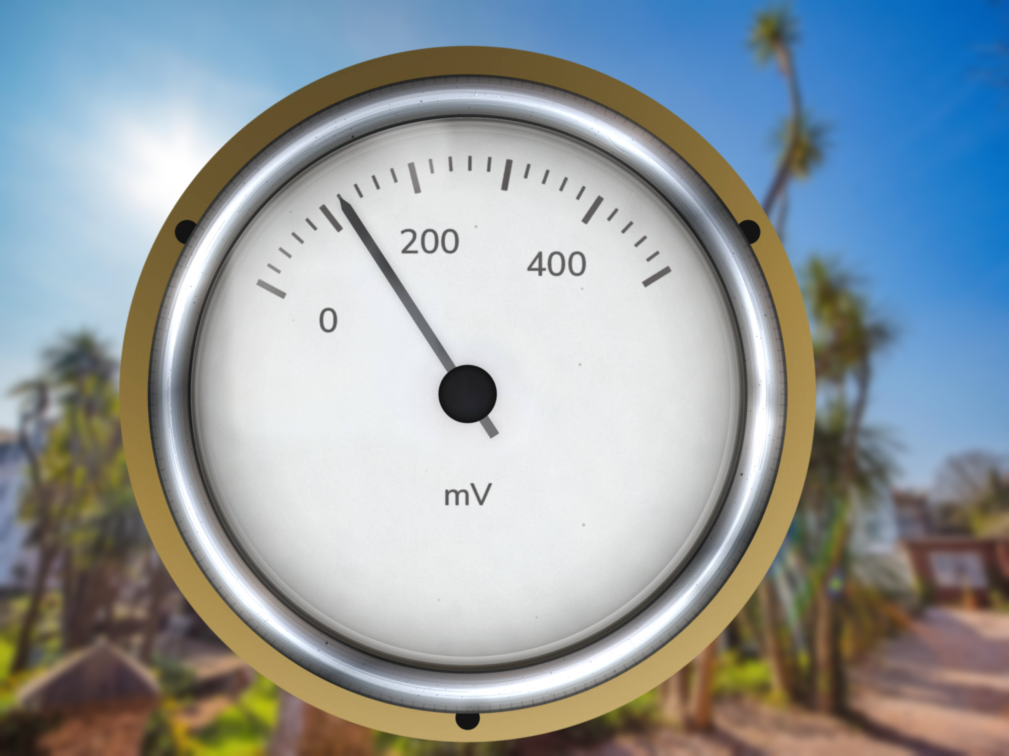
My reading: {"value": 120, "unit": "mV"}
